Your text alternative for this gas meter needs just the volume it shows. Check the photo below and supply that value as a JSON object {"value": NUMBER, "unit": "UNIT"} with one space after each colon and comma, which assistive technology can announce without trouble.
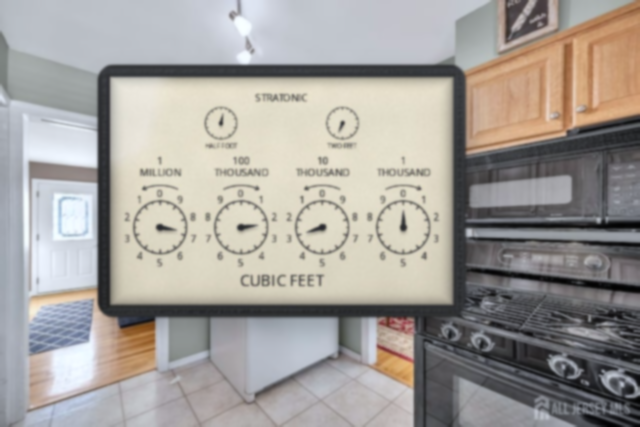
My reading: {"value": 723000, "unit": "ft³"}
